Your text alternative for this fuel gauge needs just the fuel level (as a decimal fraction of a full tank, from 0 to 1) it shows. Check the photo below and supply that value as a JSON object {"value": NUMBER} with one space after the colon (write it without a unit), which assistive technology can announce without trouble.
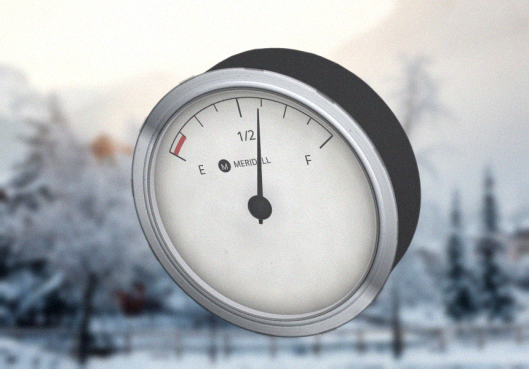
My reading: {"value": 0.625}
